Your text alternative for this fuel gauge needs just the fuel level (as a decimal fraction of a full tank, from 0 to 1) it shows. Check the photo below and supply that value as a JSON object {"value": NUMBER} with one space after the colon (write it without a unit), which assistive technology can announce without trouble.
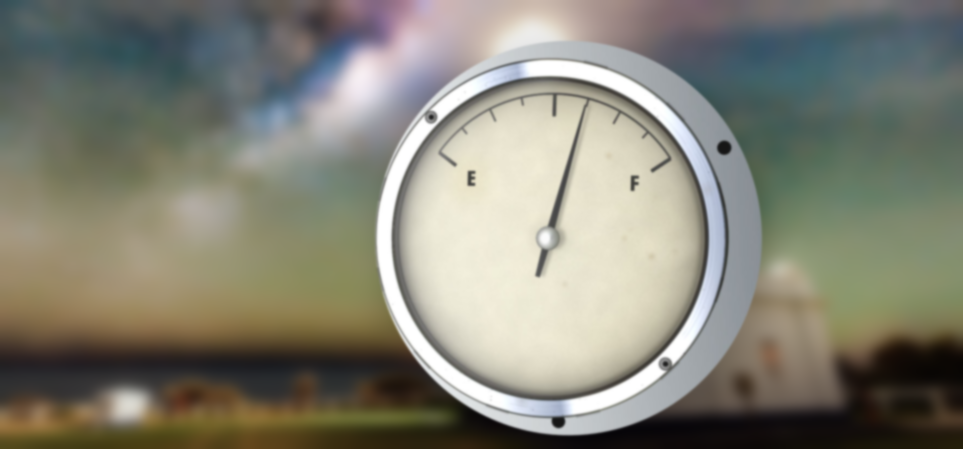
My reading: {"value": 0.625}
